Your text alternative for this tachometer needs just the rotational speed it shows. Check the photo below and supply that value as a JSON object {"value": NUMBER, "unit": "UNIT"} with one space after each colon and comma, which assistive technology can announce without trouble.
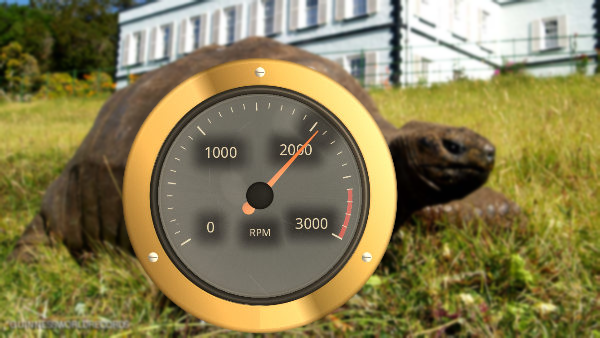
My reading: {"value": 2050, "unit": "rpm"}
